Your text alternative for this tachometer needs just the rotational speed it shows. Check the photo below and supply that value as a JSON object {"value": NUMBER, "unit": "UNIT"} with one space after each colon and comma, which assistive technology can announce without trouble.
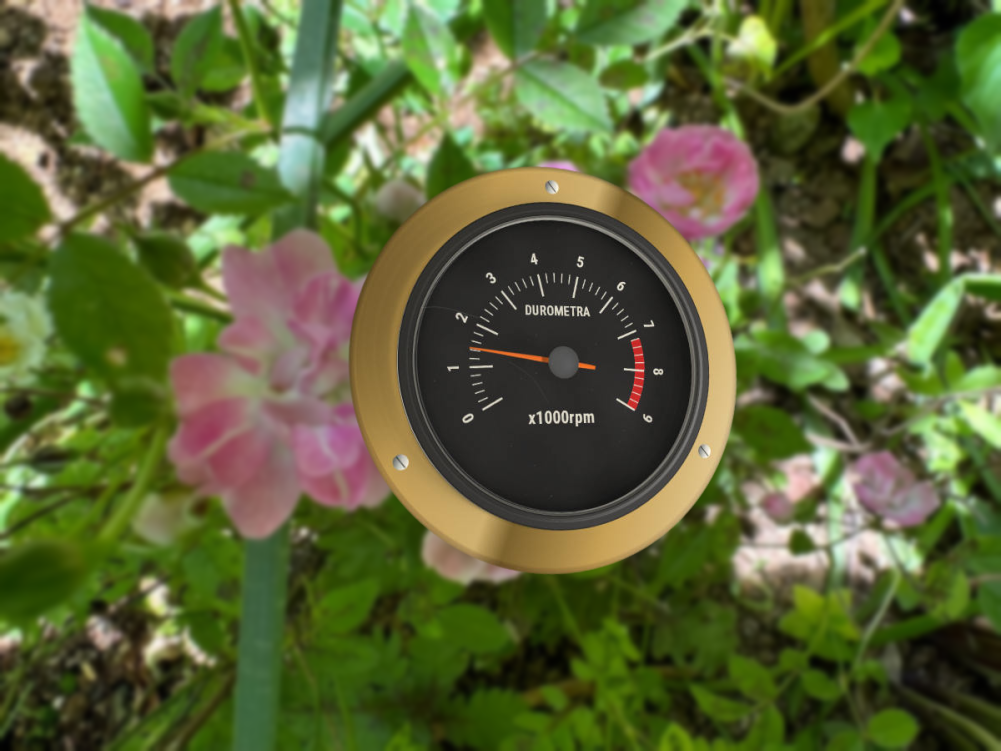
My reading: {"value": 1400, "unit": "rpm"}
